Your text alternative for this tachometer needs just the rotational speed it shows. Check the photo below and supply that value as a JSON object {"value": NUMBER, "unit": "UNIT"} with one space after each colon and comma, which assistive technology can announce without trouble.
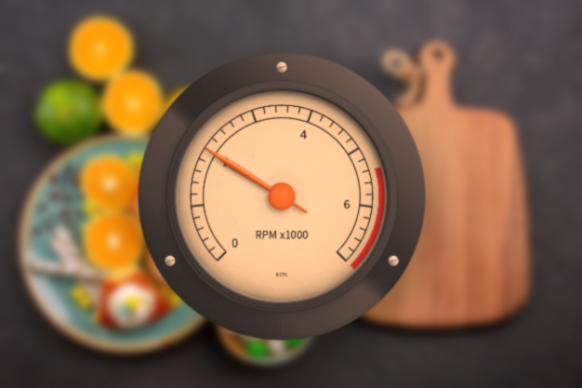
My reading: {"value": 2000, "unit": "rpm"}
